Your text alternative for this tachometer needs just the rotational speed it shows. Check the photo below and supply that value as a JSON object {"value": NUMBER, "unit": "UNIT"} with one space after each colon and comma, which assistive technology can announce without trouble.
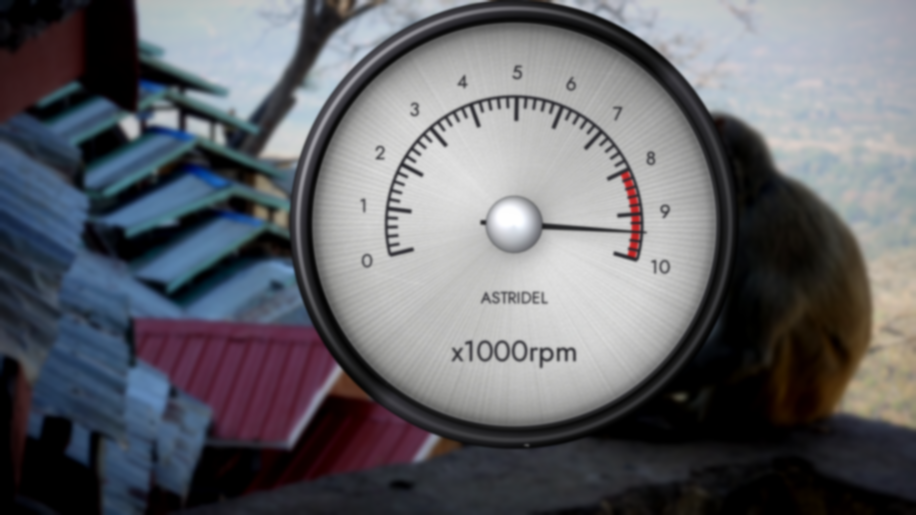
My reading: {"value": 9400, "unit": "rpm"}
